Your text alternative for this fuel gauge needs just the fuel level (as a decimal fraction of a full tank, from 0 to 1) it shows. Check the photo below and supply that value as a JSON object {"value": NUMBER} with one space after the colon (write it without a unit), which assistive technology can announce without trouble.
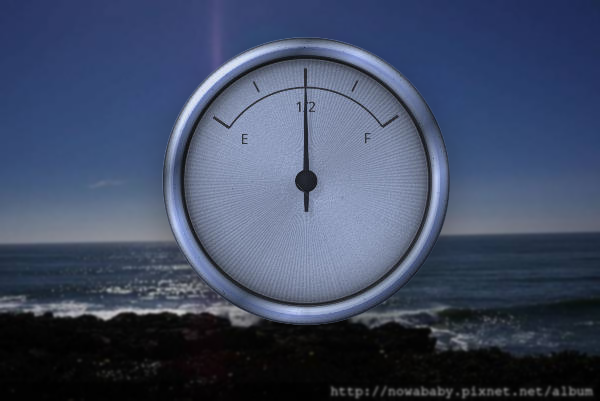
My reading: {"value": 0.5}
